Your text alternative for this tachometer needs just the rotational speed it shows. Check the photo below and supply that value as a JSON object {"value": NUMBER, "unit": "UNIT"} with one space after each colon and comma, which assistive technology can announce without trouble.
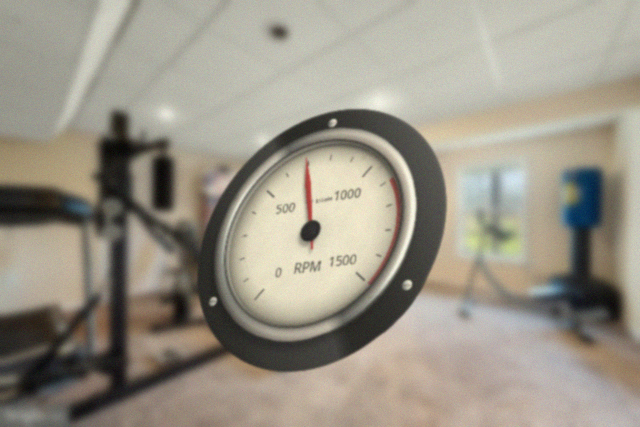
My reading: {"value": 700, "unit": "rpm"}
